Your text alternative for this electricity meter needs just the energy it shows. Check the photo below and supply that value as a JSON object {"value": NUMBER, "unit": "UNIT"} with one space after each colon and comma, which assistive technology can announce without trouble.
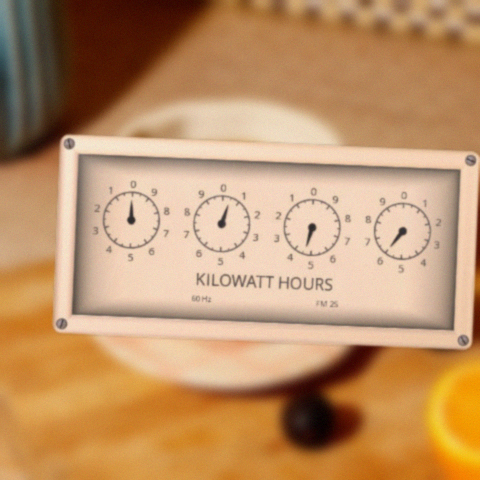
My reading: {"value": 46, "unit": "kWh"}
